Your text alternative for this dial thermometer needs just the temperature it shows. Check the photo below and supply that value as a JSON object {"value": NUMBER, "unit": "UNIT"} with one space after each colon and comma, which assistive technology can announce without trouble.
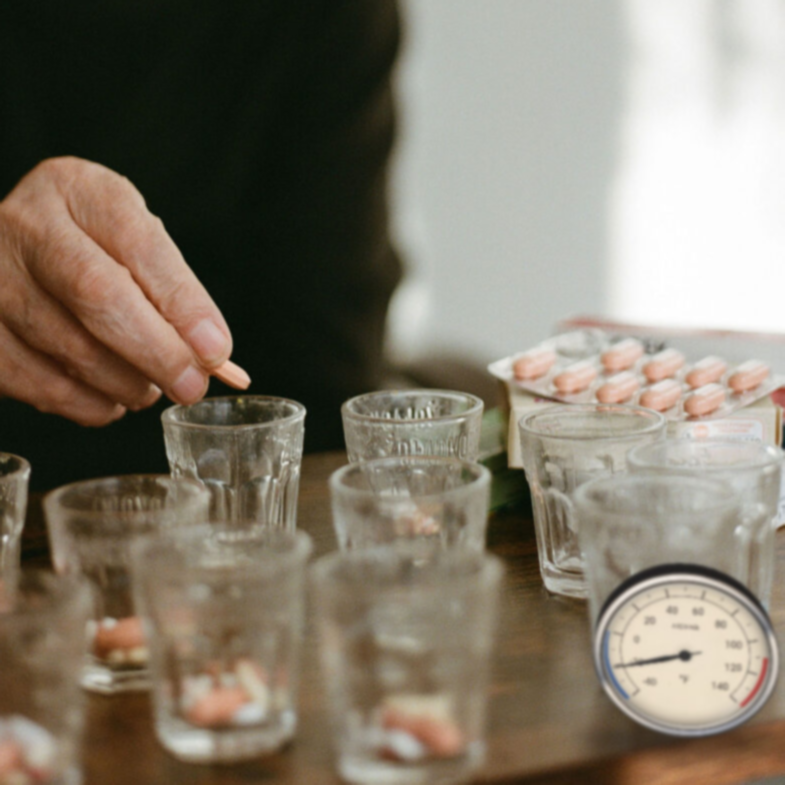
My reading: {"value": -20, "unit": "°F"}
